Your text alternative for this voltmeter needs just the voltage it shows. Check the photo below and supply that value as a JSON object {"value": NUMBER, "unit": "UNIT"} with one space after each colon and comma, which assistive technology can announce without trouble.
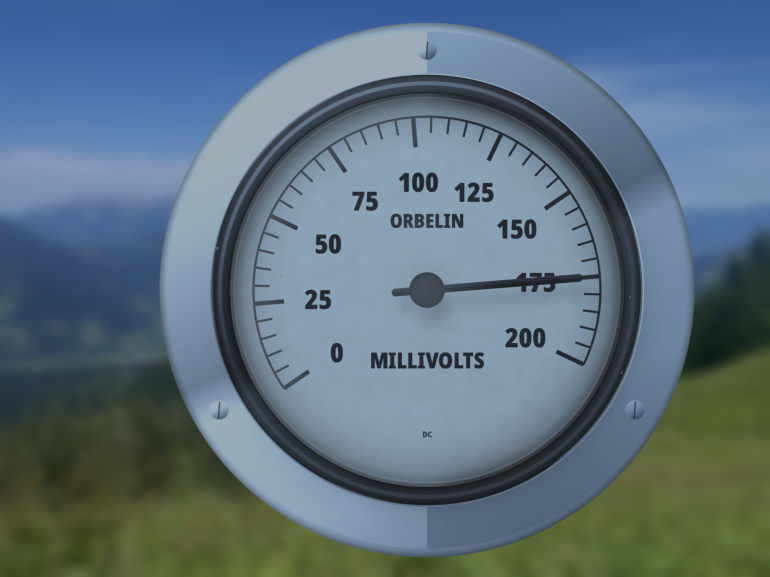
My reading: {"value": 175, "unit": "mV"}
